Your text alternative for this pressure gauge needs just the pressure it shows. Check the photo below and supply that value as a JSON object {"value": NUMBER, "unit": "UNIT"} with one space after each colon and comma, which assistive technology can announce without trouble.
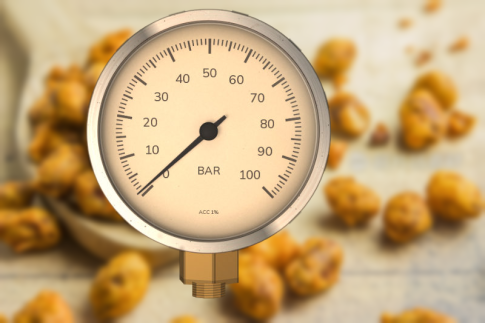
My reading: {"value": 1, "unit": "bar"}
